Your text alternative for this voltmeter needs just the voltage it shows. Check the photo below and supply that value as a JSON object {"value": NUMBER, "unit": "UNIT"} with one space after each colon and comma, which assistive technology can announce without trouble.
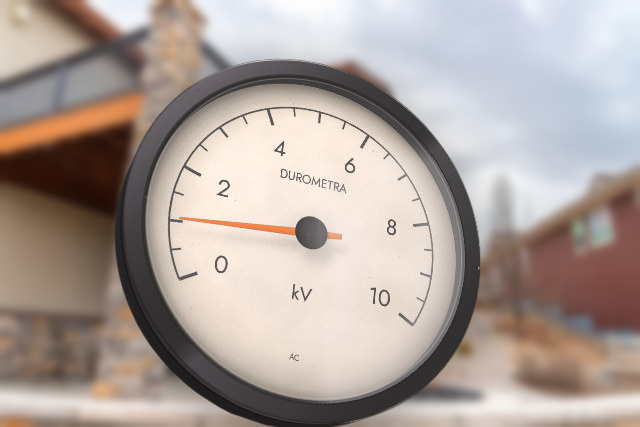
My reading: {"value": 1, "unit": "kV"}
